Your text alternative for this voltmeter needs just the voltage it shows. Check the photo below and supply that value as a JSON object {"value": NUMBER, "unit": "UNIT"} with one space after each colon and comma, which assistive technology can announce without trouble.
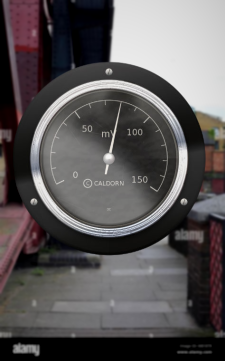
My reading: {"value": 80, "unit": "mV"}
